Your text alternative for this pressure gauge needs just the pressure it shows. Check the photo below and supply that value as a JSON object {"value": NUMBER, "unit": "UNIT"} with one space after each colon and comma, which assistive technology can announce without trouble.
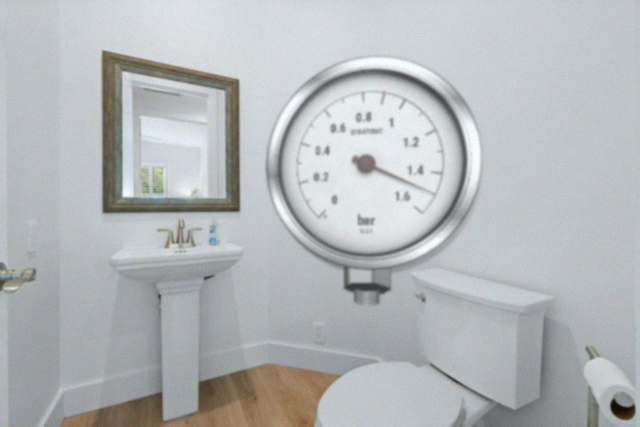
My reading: {"value": 1.5, "unit": "bar"}
